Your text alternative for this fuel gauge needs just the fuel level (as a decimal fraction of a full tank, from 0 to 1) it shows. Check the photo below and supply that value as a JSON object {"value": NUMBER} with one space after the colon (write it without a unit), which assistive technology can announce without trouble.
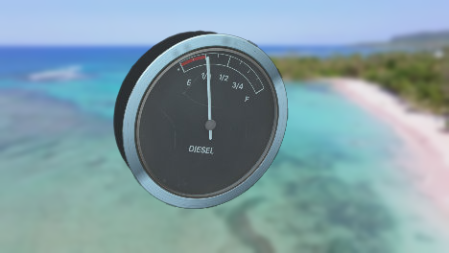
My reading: {"value": 0.25}
